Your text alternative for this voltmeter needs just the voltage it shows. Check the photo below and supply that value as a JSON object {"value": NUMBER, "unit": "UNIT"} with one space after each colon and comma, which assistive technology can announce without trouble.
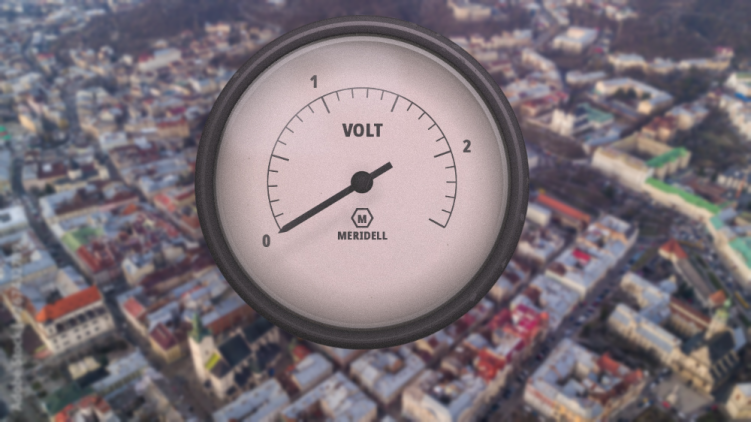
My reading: {"value": 0, "unit": "V"}
